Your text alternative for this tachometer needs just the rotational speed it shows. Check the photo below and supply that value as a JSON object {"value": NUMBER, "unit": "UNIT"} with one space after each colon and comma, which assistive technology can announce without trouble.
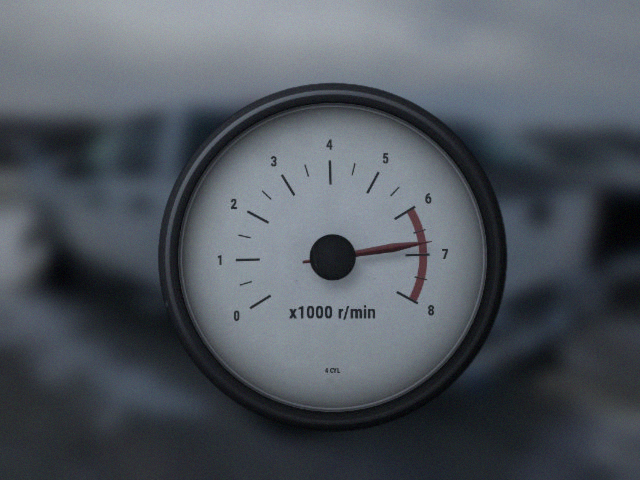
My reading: {"value": 6750, "unit": "rpm"}
